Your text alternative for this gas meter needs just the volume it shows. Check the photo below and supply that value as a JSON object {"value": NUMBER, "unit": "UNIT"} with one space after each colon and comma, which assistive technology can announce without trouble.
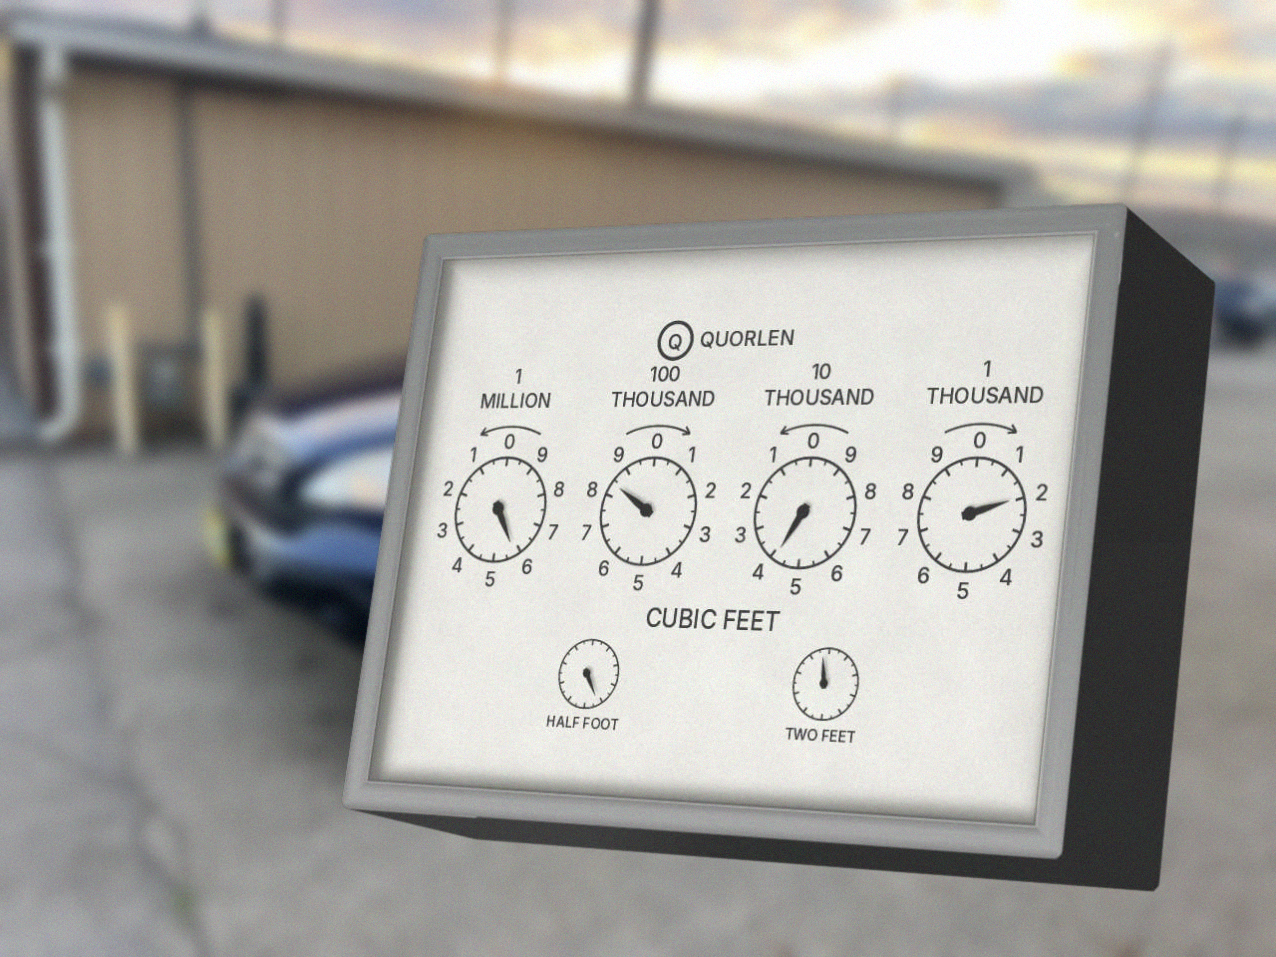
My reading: {"value": 584200, "unit": "ft³"}
